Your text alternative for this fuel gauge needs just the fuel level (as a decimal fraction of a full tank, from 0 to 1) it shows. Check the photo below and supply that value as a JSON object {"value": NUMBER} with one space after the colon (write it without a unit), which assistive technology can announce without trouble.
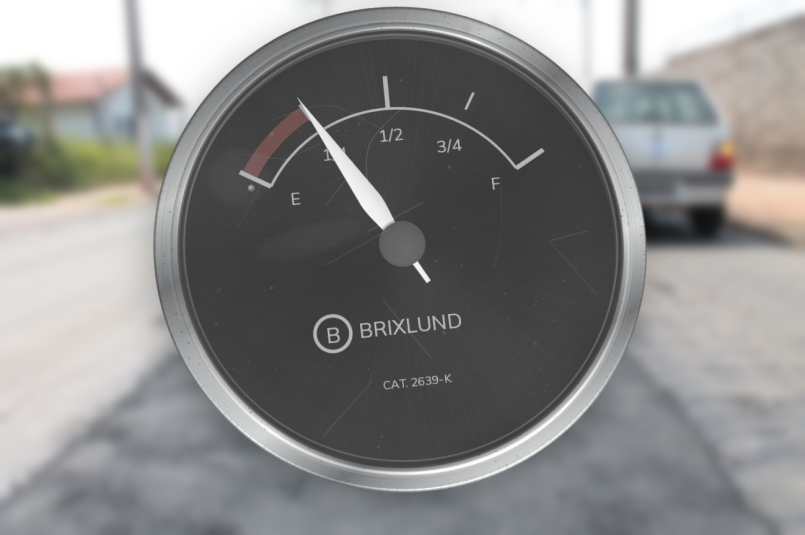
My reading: {"value": 0.25}
